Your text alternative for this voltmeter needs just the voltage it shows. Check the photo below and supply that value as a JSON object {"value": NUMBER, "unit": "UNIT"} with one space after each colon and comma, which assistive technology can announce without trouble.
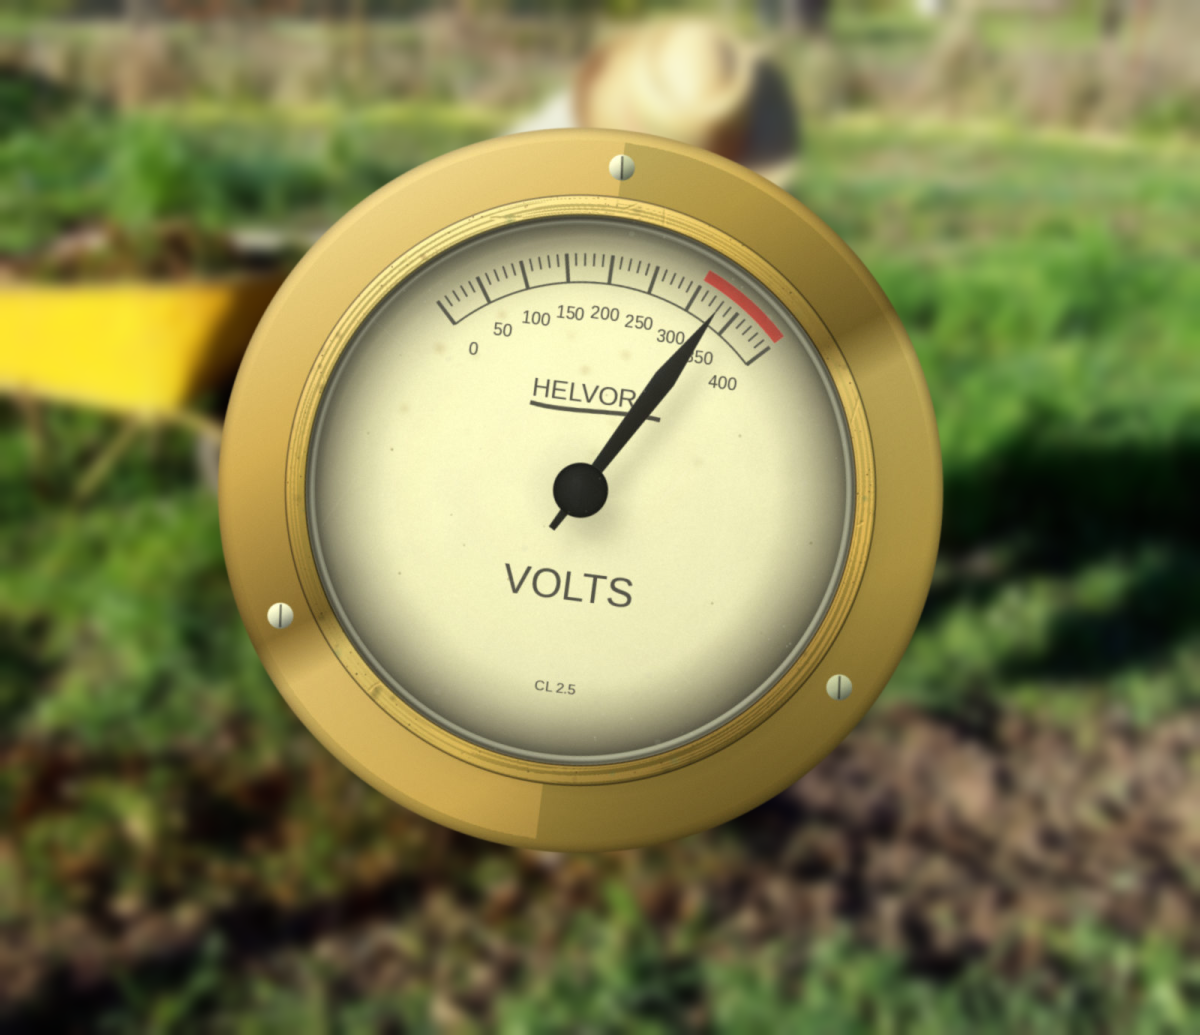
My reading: {"value": 330, "unit": "V"}
